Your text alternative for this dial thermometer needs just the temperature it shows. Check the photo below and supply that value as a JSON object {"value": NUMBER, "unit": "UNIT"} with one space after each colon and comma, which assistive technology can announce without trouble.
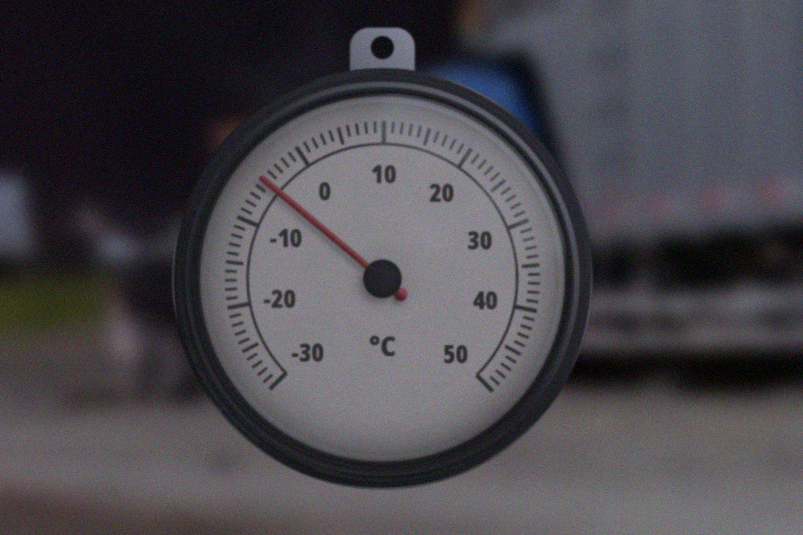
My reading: {"value": -5, "unit": "°C"}
